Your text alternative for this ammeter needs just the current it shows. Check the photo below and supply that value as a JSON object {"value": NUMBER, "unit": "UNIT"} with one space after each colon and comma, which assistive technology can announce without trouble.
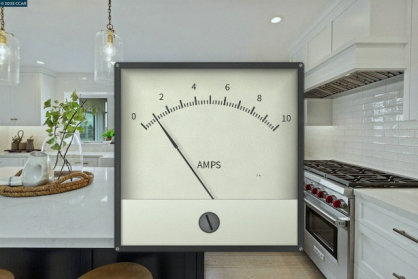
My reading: {"value": 1, "unit": "A"}
